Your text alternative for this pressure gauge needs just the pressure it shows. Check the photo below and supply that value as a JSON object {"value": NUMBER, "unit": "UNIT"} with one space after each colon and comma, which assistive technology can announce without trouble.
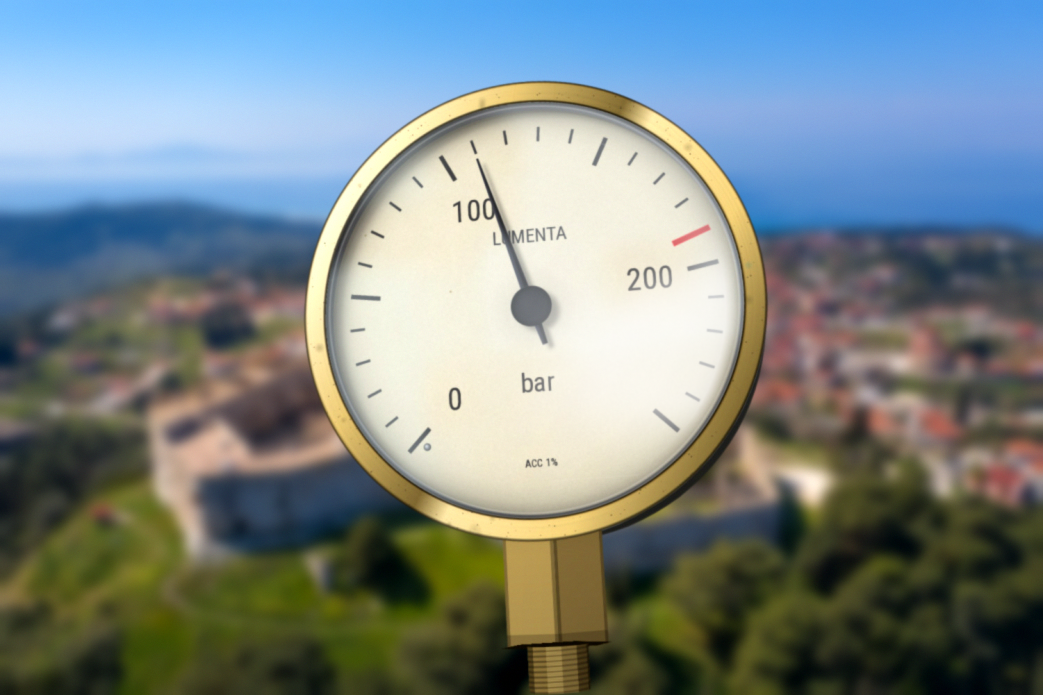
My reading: {"value": 110, "unit": "bar"}
